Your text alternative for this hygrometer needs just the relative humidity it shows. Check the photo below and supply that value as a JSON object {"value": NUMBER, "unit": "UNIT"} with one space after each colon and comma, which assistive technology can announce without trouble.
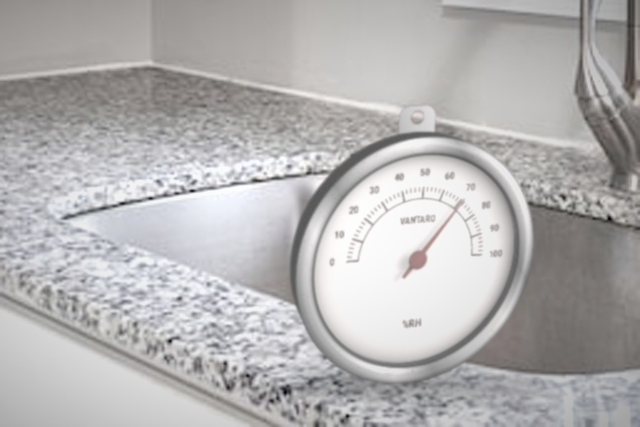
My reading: {"value": 70, "unit": "%"}
